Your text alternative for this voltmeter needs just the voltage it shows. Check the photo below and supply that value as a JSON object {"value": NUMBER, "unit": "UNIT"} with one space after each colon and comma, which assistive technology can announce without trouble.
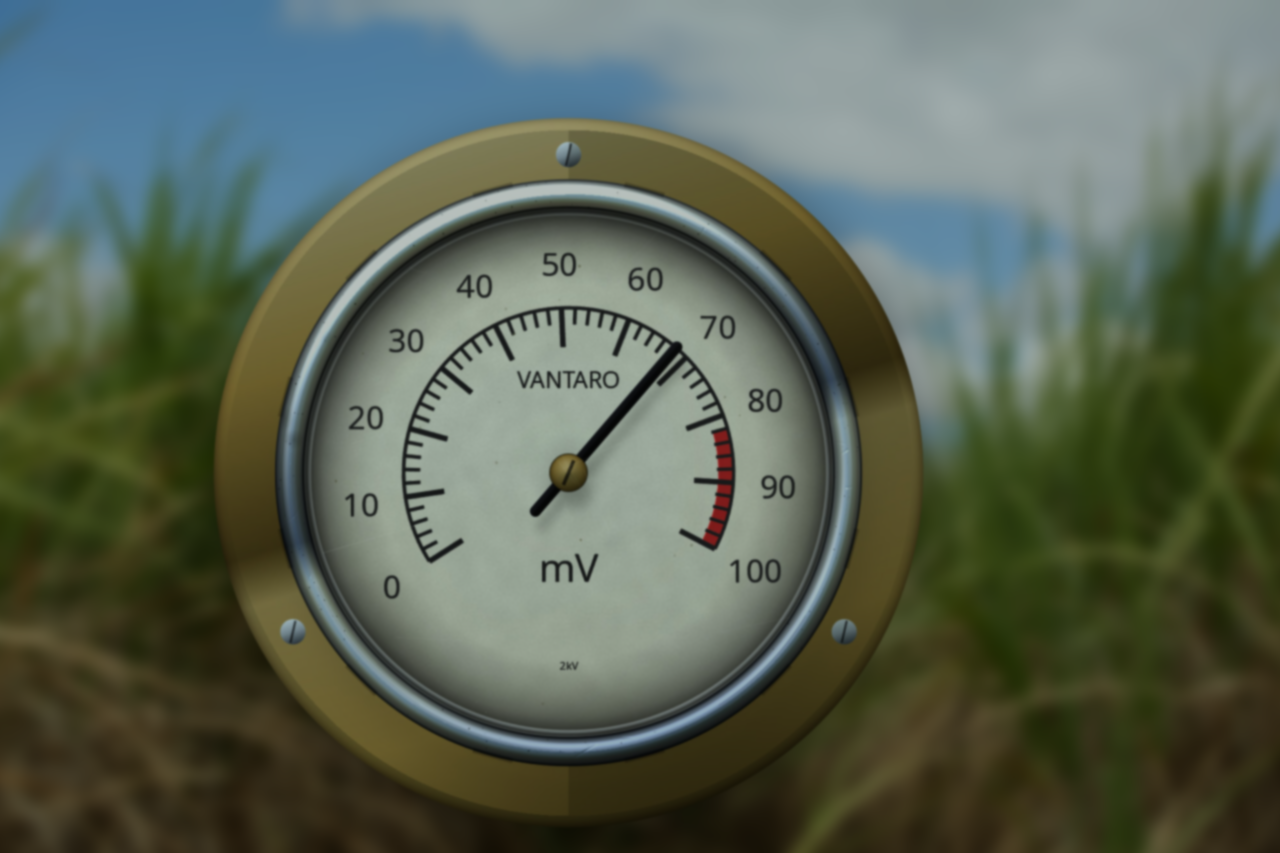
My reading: {"value": 68, "unit": "mV"}
